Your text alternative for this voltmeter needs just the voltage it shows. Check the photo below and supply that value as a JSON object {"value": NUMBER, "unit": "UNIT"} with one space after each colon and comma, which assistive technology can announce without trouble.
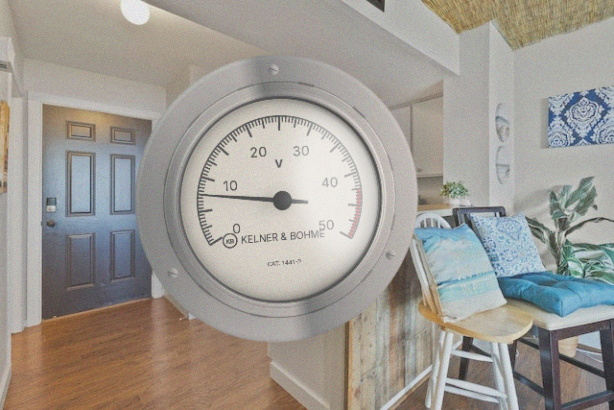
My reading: {"value": 7.5, "unit": "V"}
